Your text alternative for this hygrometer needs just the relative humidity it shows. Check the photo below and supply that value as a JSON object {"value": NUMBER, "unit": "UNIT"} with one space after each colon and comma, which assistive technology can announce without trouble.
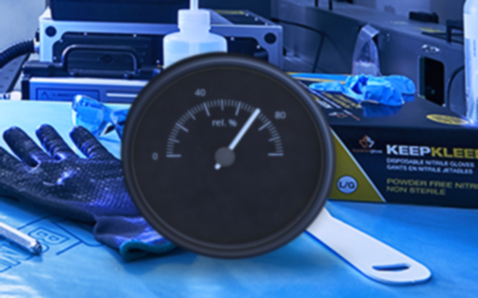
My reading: {"value": 70, "unit": "%"}
